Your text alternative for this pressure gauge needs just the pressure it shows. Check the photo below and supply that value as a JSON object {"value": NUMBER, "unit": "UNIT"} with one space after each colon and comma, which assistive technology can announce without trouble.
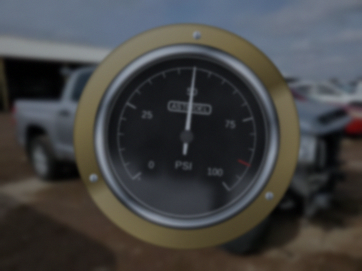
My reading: {"value": 50, "unit": "psi"}
